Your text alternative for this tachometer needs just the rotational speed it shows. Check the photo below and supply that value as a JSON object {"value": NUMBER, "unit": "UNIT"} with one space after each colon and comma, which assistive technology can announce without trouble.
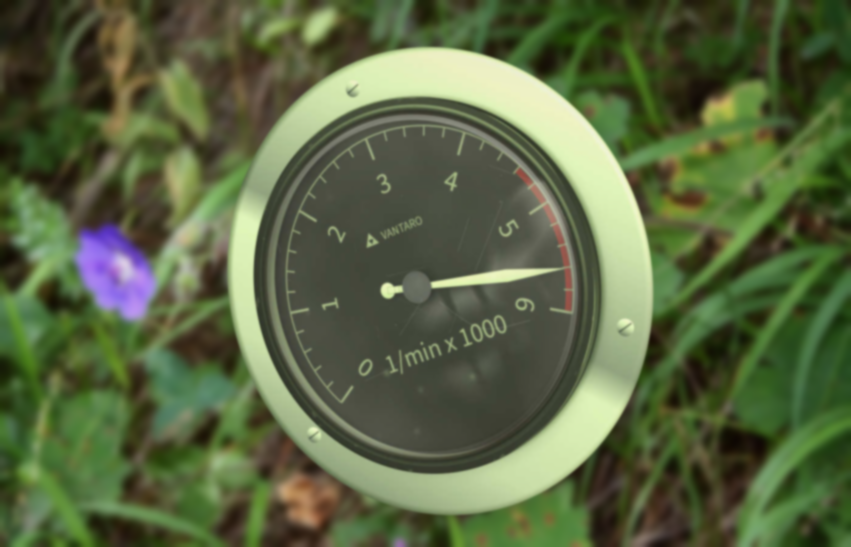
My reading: {"value": 5600, "unit": "rpm"}
